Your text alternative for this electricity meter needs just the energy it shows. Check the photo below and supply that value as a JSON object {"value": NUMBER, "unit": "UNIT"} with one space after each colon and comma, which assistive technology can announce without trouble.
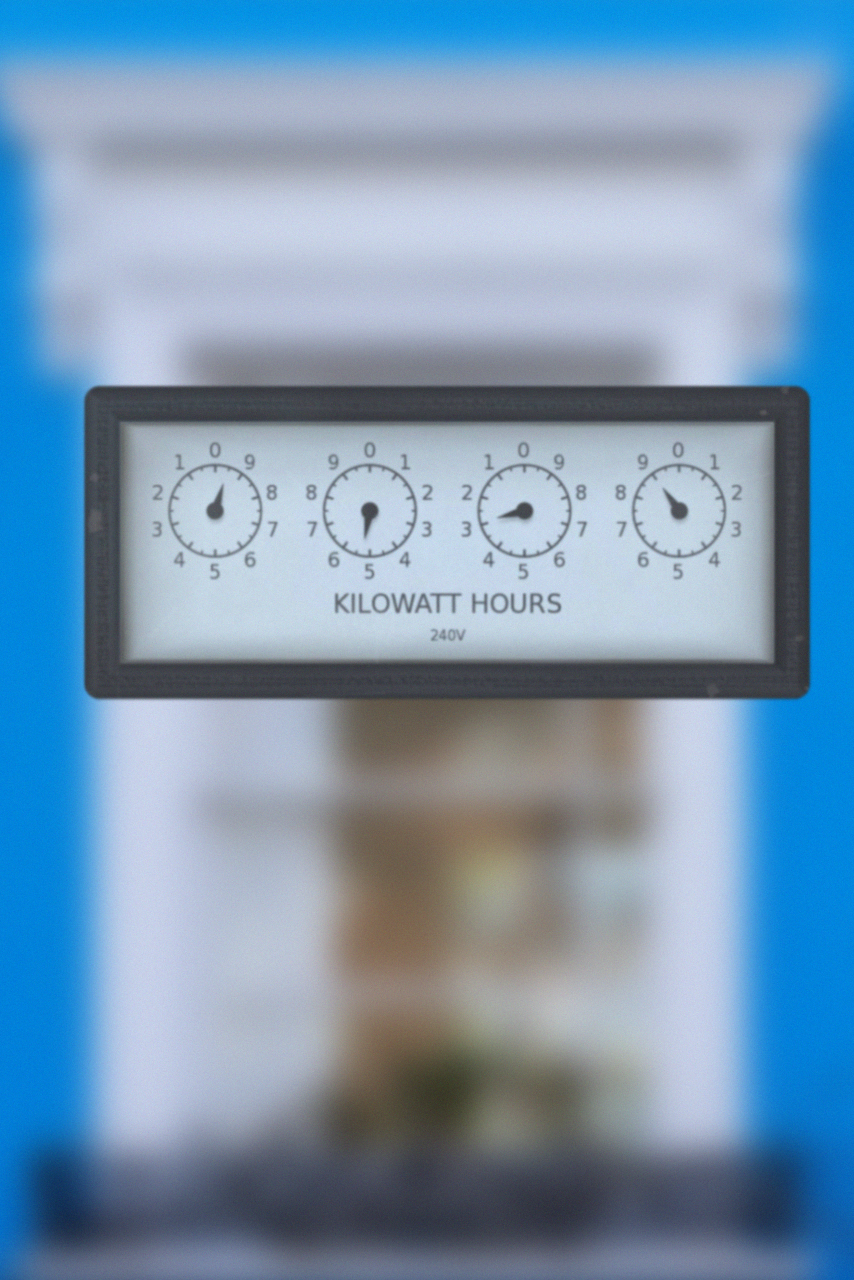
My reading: {"value": 9529, "unit": "kWh"}
